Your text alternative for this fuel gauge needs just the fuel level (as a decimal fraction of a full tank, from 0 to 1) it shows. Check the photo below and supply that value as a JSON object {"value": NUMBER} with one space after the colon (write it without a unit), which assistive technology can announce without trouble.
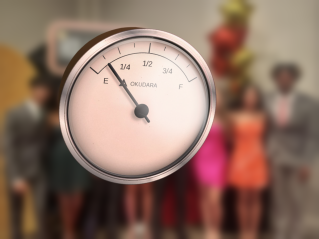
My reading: {"value": 0.125}
